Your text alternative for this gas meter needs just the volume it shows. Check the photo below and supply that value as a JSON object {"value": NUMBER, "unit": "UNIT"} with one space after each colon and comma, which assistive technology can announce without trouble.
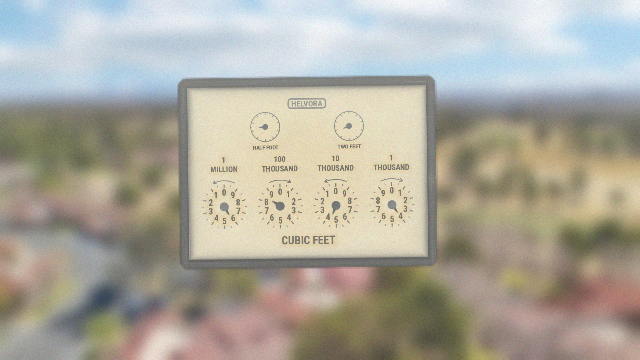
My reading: {"value": 584400, "unit": "ft³"}
